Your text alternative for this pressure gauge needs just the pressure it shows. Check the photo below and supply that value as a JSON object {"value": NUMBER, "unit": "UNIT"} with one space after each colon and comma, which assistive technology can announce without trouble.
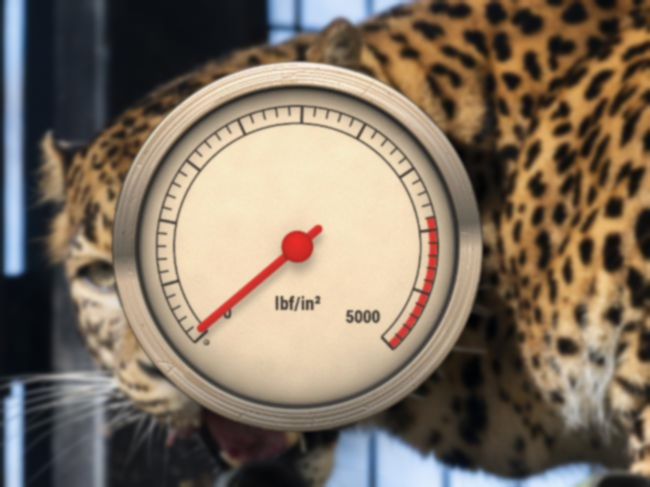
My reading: {"value": 50, "unit": "psi"}
